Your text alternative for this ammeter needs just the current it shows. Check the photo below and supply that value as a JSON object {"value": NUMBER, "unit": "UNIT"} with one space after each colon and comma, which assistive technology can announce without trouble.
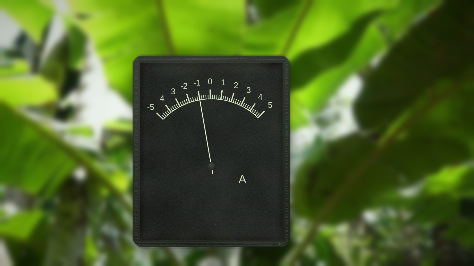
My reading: {"value": -1, "unit": "A"}
